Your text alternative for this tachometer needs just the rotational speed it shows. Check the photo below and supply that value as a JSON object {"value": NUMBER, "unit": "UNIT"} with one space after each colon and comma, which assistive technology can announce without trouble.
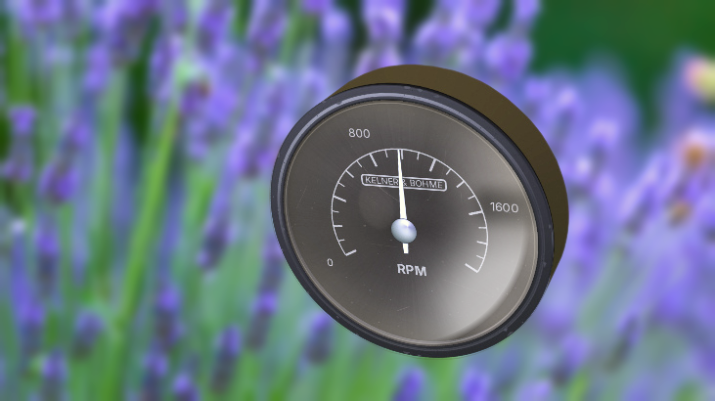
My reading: {"value": 1000, "unit": "rpm"}
